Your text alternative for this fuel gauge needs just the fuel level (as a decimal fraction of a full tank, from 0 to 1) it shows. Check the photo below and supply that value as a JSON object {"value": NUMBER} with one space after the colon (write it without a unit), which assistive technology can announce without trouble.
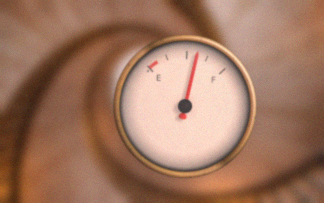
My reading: {"value": 0.625}
